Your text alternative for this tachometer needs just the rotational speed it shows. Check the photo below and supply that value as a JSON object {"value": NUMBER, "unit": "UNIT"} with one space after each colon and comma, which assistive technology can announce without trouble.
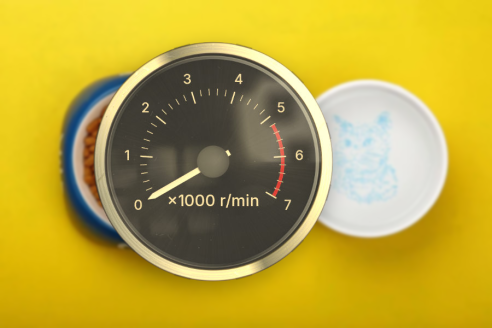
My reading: {"value": 0, "unit": "rpm"}
